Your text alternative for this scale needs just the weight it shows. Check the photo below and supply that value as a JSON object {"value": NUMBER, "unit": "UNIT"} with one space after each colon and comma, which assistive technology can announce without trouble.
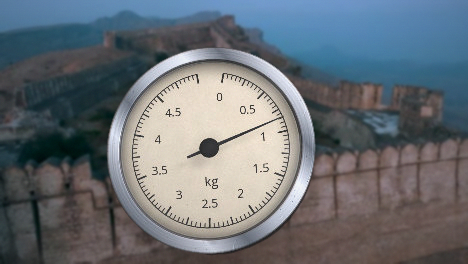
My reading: {"value": 0.85, "unit": "kg"}
